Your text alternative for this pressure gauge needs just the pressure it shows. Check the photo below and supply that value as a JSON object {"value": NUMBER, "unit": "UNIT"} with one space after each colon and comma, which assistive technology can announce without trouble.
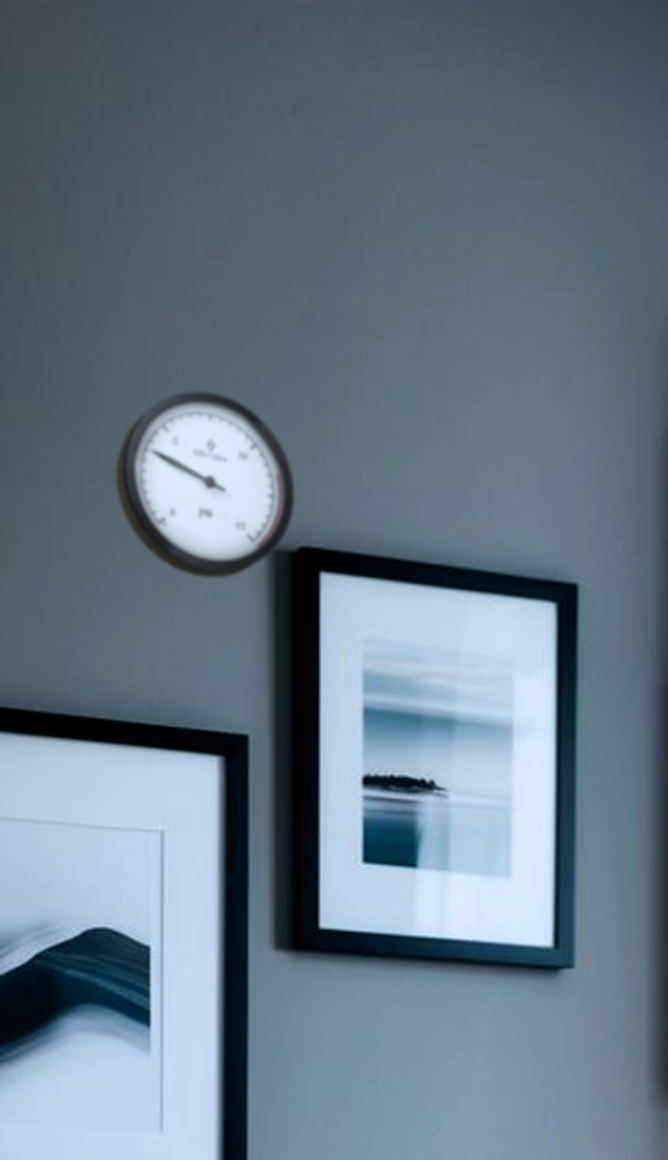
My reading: {"value": 3.5, "unit": "psi"}
